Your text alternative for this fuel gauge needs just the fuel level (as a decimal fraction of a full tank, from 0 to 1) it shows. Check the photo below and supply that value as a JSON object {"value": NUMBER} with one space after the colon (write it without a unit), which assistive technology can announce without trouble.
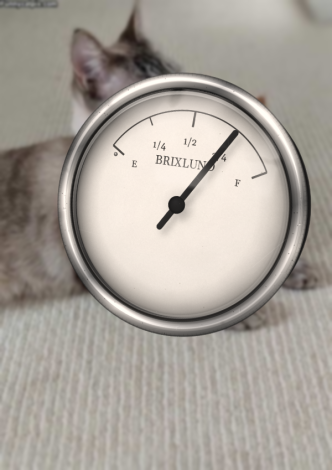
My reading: {"value": 0.75}
